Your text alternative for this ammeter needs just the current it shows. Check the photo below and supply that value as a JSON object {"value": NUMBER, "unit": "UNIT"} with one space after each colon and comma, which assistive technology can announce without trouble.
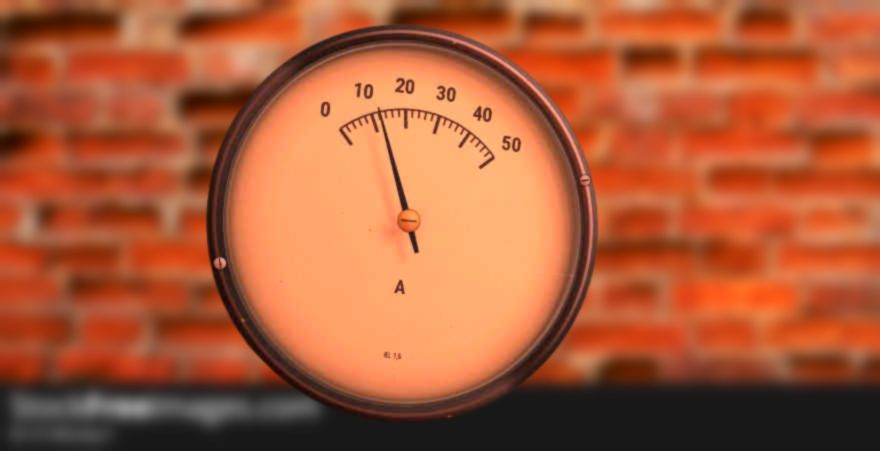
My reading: {"value": 12, "unit": "A"}
